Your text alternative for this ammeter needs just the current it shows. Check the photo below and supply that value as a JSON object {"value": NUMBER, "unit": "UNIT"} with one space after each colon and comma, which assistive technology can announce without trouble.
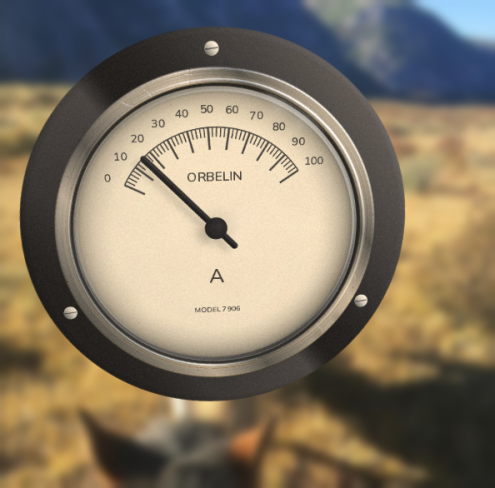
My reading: {"value": 16, "unit": "A"}
